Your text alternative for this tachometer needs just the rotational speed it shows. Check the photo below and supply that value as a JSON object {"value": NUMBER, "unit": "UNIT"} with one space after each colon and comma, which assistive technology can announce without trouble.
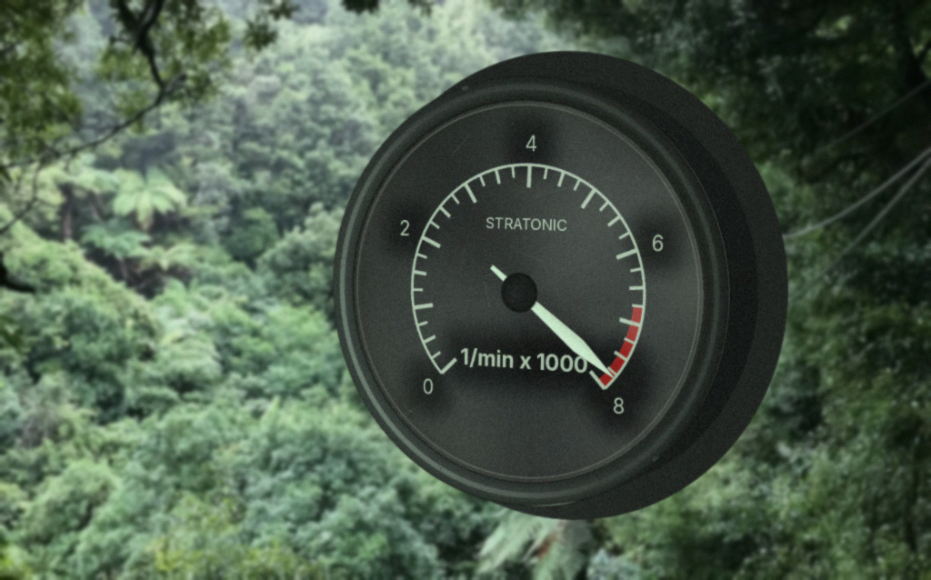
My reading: {"value": 7750, "unit": "rpm"}
